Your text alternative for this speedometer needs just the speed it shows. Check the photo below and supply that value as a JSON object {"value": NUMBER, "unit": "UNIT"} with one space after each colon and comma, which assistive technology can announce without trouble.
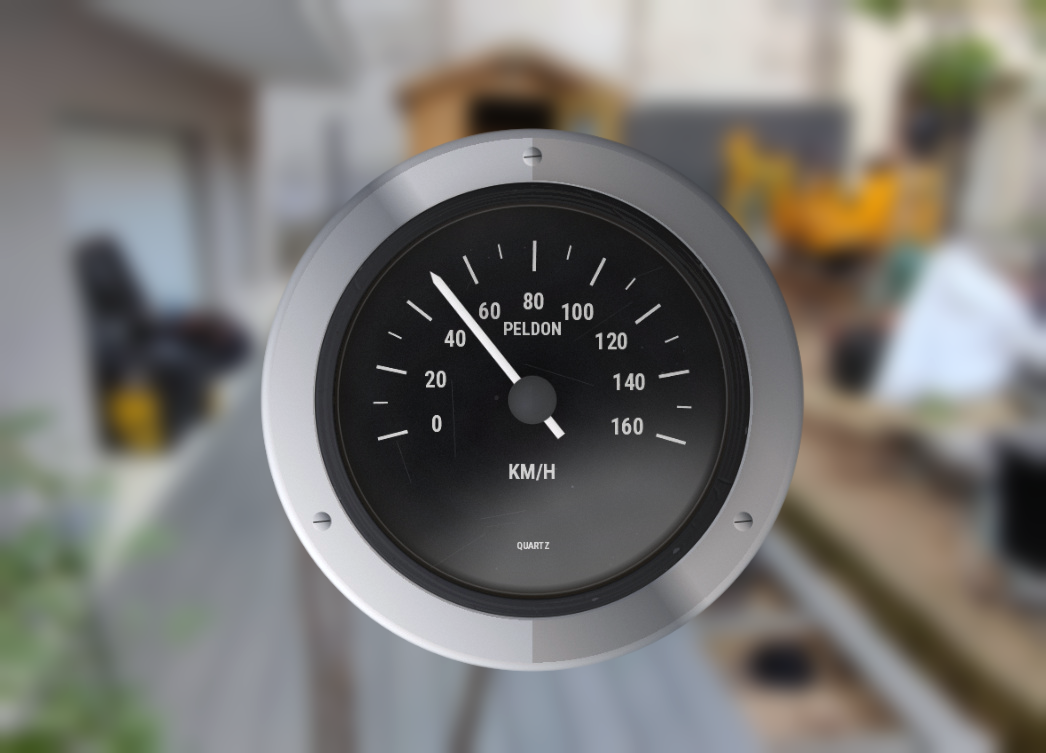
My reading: {"value": 50, "unit": "km/h"}
